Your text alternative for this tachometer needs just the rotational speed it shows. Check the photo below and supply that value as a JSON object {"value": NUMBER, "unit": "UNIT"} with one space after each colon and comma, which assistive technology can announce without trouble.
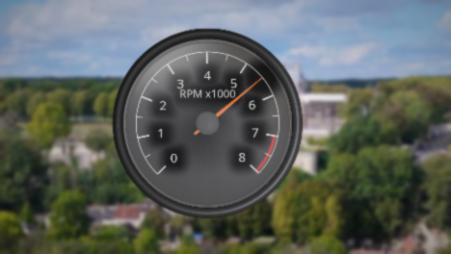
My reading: {"value": 5500, "unit": "rpm"}
